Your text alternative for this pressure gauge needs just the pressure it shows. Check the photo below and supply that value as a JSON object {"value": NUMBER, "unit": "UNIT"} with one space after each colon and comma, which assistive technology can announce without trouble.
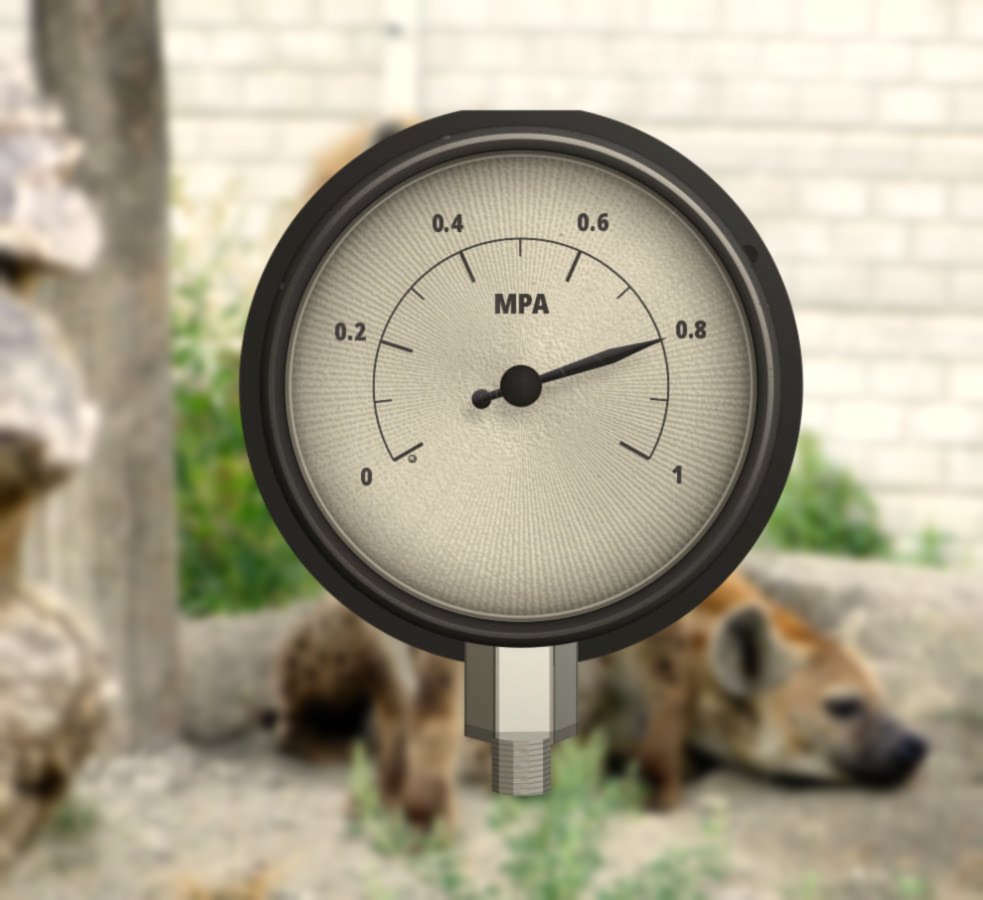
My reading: {"value": 0.8, "unit": "MPa"}
